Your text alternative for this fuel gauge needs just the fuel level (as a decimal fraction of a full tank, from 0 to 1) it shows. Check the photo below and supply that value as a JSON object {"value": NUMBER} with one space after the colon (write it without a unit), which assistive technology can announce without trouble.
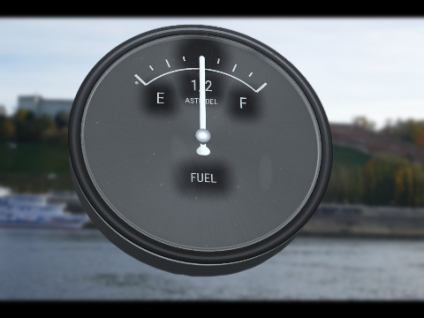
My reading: {"value": 0.5}
